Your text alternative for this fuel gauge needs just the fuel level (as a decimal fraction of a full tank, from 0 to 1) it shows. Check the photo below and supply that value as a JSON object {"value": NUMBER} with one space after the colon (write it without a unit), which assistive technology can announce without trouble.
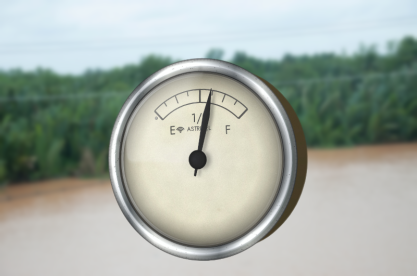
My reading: {"value": 0.625}
